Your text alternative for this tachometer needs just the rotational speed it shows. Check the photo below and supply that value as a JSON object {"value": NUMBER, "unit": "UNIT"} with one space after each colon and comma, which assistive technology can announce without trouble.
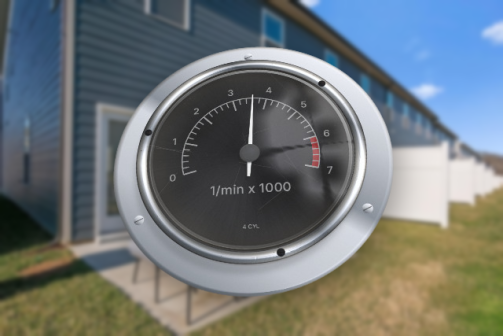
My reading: {"value": 3600, "unit": "rpm"}
